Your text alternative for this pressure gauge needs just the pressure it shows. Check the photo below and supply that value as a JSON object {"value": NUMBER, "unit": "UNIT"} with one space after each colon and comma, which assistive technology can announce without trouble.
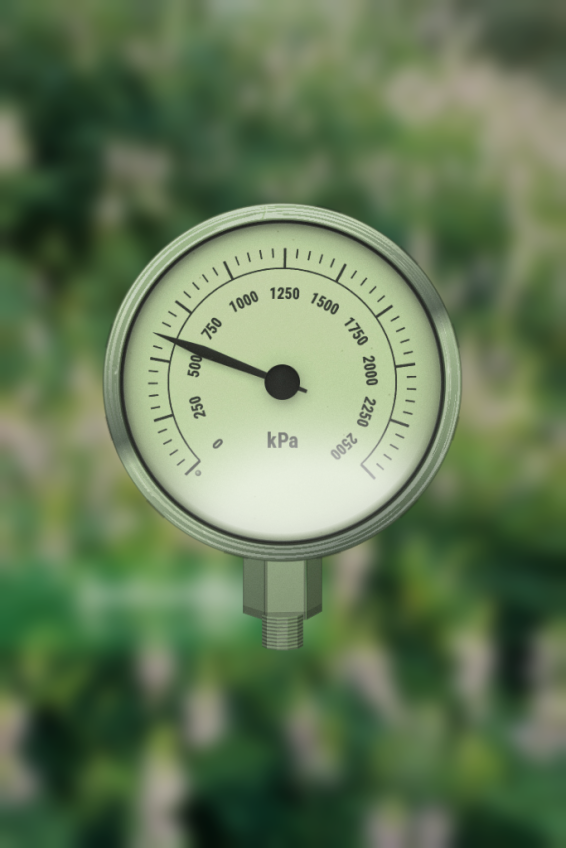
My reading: {"value": 600, "unit": "kPa"}
